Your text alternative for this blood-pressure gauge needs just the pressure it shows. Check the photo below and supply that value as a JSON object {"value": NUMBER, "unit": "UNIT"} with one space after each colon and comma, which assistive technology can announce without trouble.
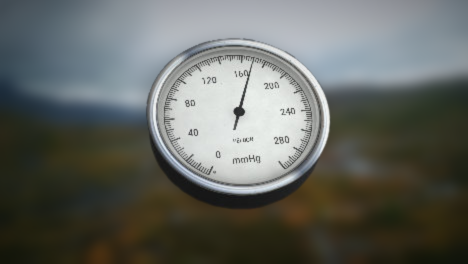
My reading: {"value": 170, "unit": "mmHg"}
